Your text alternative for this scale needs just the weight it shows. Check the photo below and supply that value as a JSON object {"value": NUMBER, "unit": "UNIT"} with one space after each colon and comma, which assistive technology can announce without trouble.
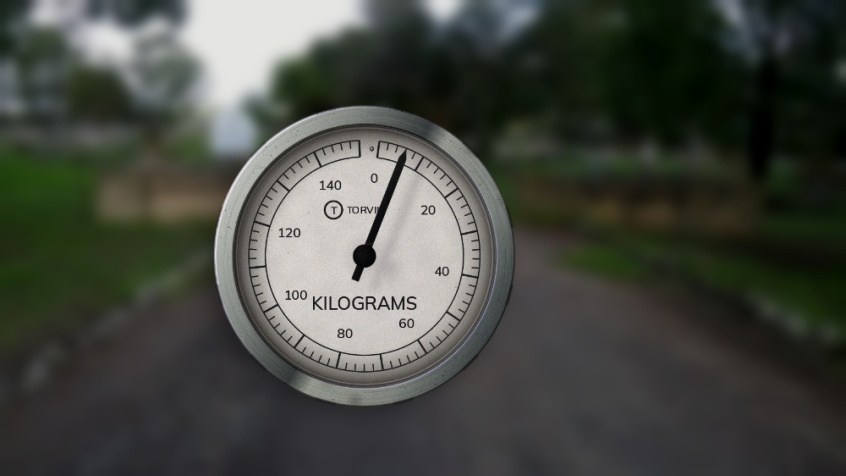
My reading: {"value": 6, "unit": "kg"}
